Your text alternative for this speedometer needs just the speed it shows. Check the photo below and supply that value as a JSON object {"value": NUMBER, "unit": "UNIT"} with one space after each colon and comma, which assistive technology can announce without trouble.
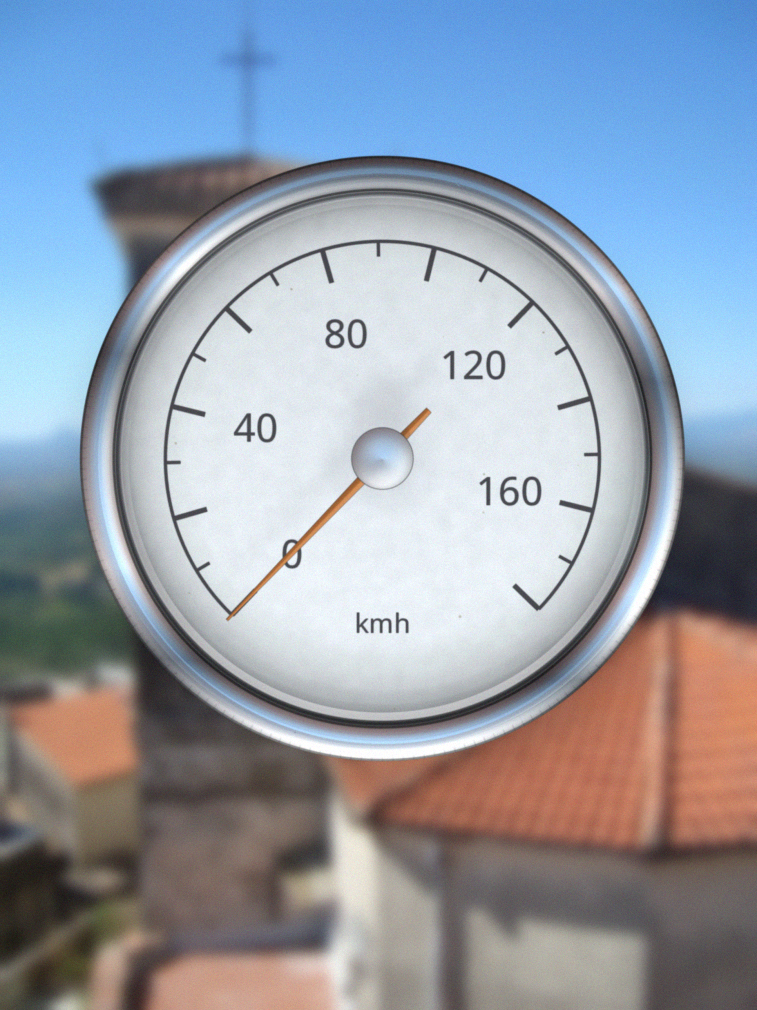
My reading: {"value": 0, "unit": "km/h"}
